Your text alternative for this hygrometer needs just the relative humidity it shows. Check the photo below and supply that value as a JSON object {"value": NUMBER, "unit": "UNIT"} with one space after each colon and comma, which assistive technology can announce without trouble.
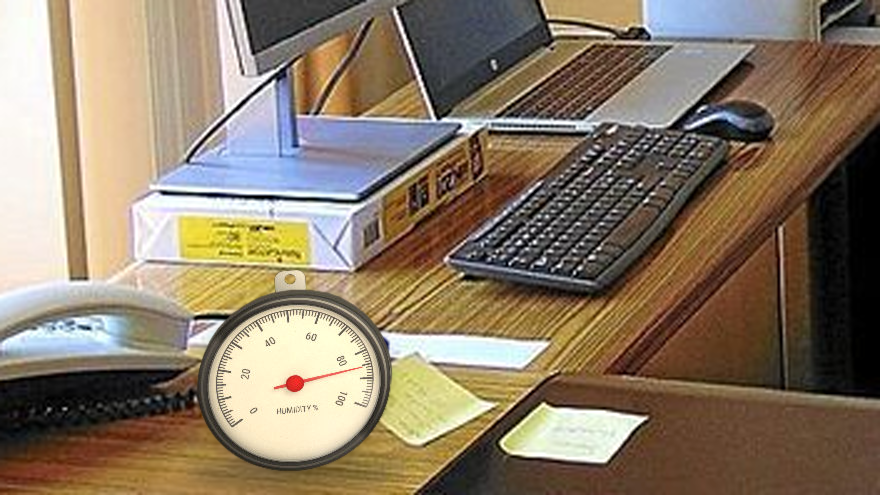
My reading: {"value": 85, "unit": "%"}
